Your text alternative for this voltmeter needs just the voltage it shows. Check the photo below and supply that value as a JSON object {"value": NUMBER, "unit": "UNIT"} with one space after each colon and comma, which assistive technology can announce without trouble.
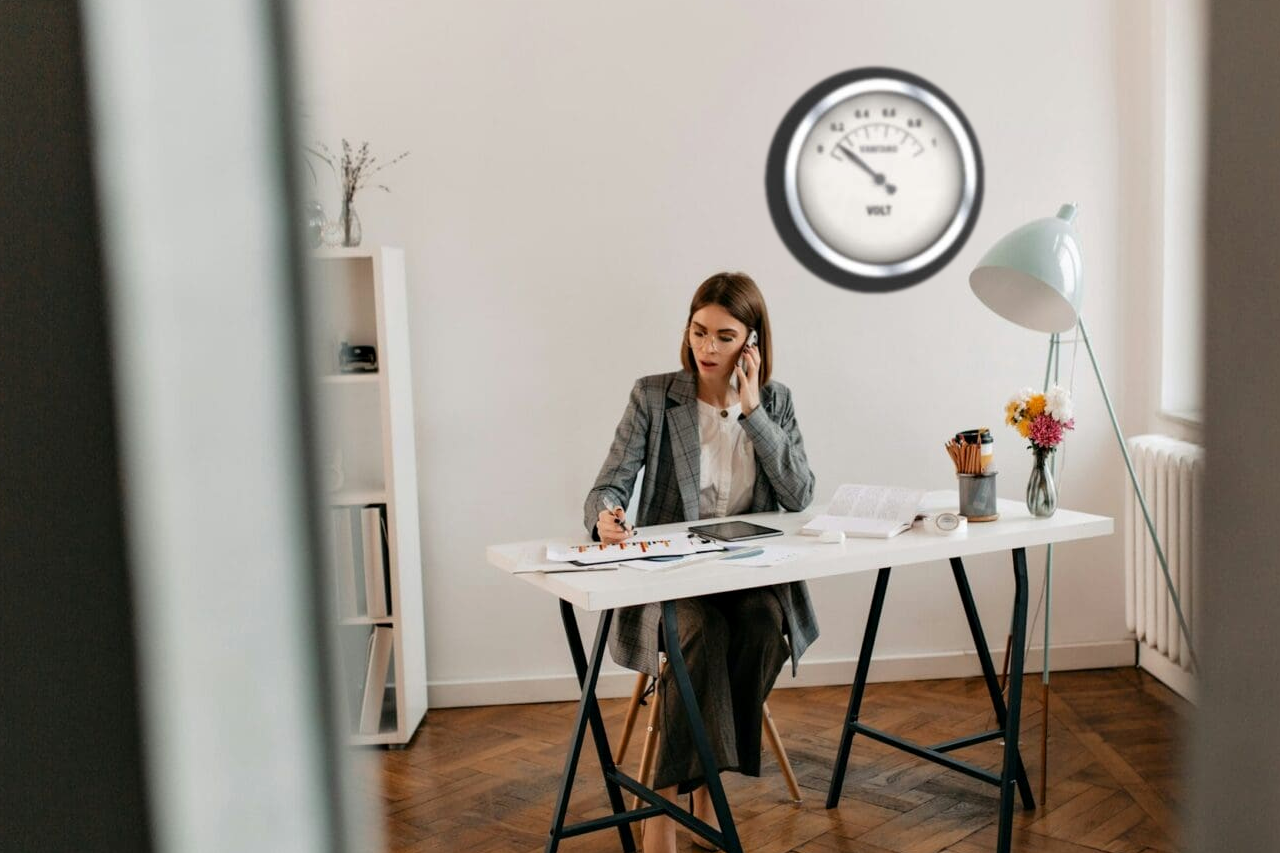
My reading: {"value": 0.1, "unit": "V"}
